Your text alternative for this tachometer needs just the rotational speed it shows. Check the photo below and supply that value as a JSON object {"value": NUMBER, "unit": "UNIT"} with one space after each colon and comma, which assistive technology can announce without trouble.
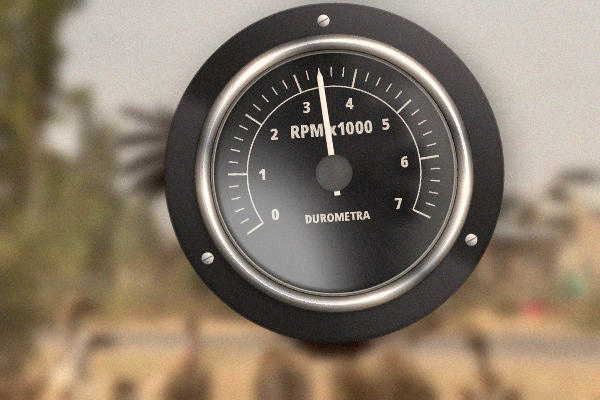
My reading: {"value": 3400, "unit": "rpm"}
